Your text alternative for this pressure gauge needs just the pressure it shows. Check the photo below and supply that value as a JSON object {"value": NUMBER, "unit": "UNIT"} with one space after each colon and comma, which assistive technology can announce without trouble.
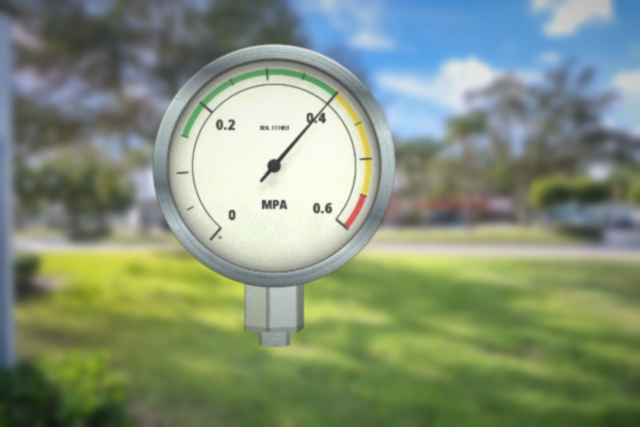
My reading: {"value": 0.4, "unit": "MPa"}
